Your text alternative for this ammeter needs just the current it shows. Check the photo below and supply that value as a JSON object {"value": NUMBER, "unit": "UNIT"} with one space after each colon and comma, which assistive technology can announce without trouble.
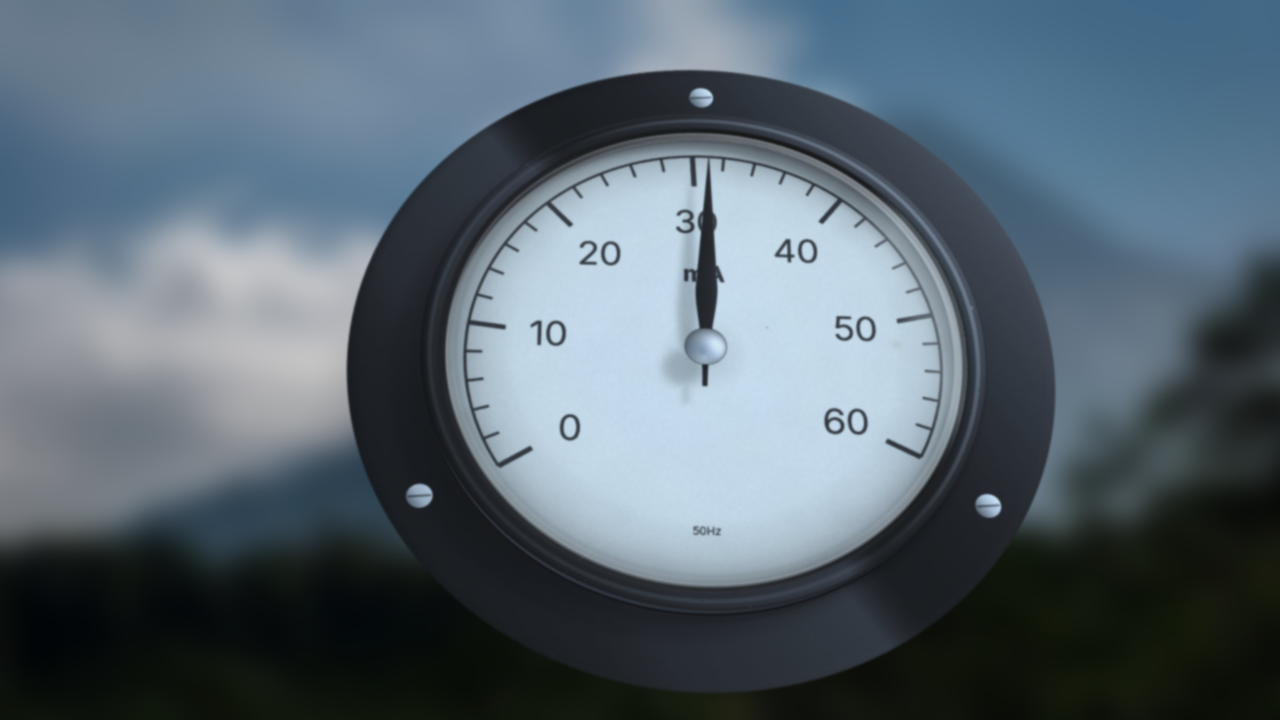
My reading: {"value": 31, "unit": "mA"}
